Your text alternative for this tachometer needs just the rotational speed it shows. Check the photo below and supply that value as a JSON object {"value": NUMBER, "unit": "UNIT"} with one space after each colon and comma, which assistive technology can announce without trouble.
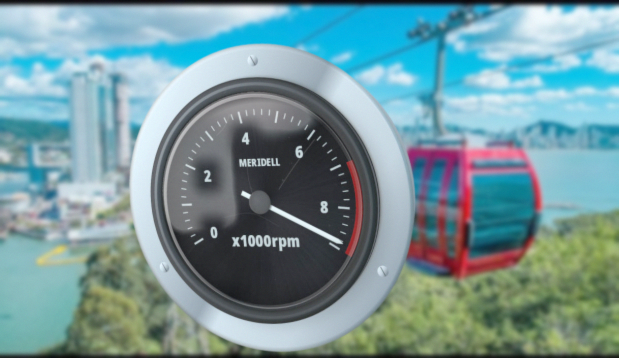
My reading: {"value": 8800, "unit": "rpm"}
